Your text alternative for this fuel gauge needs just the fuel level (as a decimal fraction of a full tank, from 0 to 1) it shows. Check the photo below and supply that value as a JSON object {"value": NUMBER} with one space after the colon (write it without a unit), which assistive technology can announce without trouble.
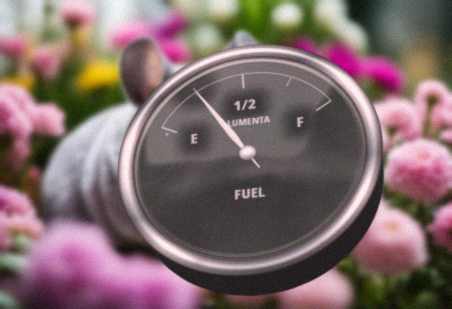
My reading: {"value": 0.25}
